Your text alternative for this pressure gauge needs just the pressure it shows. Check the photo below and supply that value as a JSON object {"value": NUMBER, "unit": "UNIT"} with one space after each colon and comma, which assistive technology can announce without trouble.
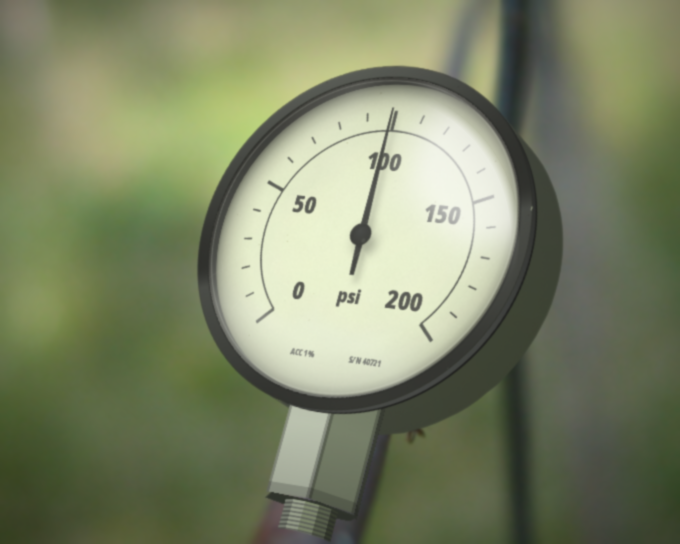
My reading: {"value": 100, "unit": "psi"}
